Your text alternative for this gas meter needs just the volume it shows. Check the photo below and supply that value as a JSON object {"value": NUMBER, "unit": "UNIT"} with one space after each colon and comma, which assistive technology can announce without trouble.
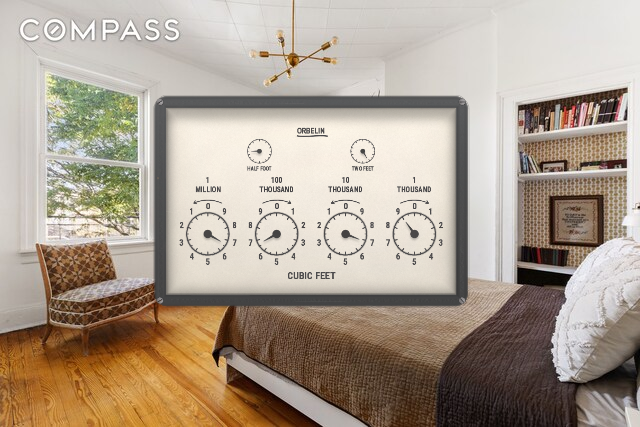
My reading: {"value": 666900, "unit": "ft³"}
